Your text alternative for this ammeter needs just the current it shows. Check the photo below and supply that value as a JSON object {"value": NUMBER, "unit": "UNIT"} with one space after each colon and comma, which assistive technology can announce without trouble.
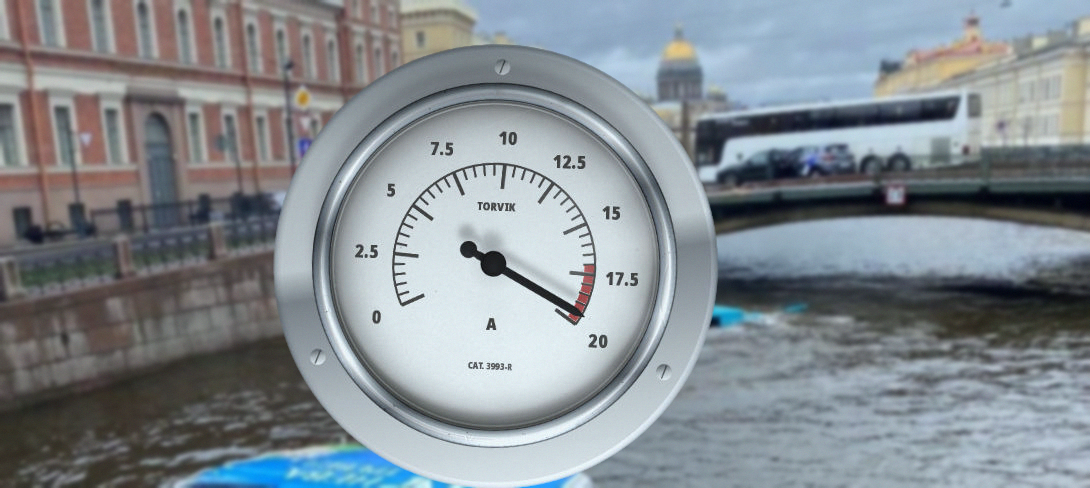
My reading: {"value": 19.5, "unit": "A"}
